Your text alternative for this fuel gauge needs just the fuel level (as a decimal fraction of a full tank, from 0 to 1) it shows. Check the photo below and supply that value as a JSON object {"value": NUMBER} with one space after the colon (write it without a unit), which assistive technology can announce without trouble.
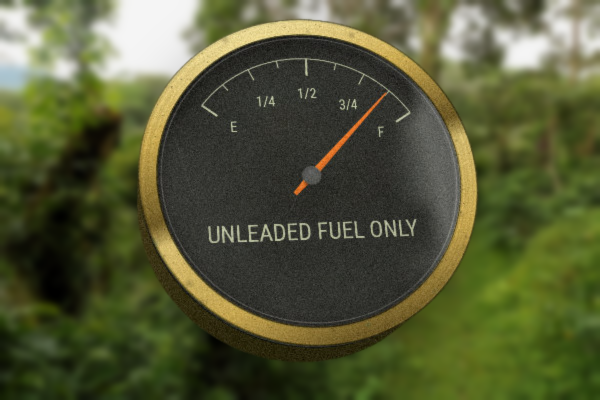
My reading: {"value": 0.875}
